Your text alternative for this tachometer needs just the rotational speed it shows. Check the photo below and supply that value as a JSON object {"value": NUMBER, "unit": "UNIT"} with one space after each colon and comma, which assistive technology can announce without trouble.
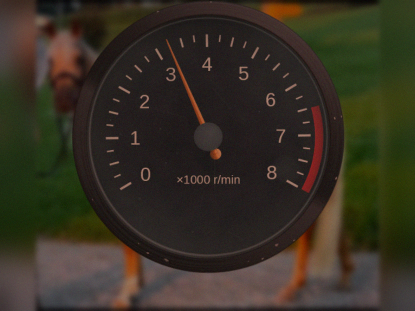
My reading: {"value": 3250, "unit": "rpm"}
